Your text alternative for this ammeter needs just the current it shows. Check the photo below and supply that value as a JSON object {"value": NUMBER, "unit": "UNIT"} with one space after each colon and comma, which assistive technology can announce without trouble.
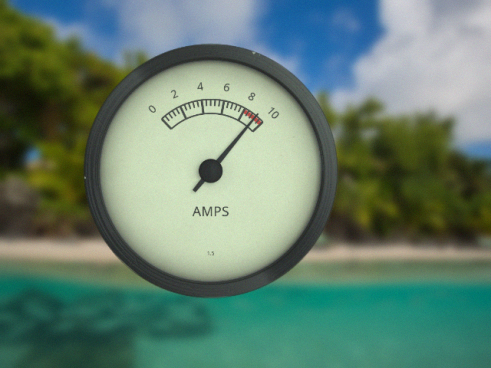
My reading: {"value": 9.2, "unit": "A"}
